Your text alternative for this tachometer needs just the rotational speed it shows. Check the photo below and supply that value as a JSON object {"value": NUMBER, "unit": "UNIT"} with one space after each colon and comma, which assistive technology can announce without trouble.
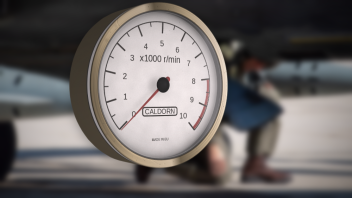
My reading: {"value": 0, "unit": "rpm"}
